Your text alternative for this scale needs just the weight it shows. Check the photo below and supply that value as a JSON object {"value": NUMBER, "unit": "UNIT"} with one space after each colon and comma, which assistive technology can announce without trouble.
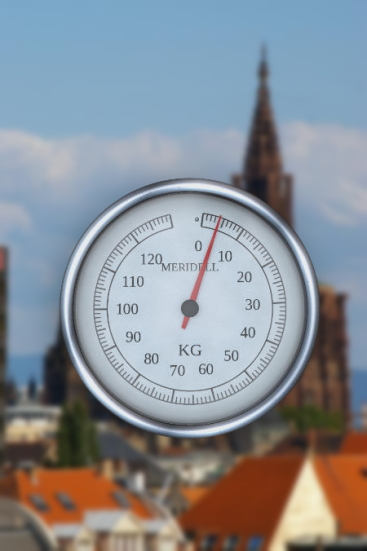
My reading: {"value": 4, "unit": "kg"}
